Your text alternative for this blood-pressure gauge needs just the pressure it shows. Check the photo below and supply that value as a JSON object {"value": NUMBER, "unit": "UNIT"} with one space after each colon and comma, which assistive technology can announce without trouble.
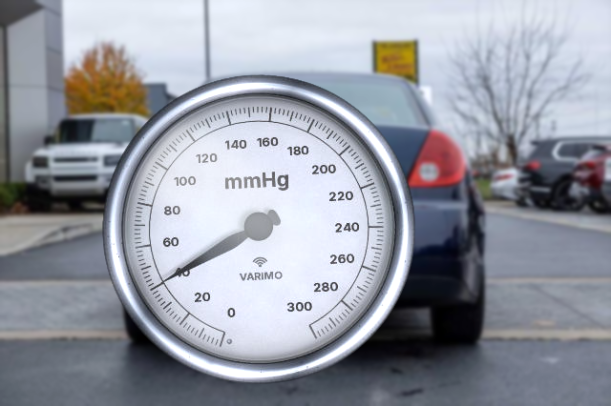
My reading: {"value": 40, "unit": "mmHg"}
